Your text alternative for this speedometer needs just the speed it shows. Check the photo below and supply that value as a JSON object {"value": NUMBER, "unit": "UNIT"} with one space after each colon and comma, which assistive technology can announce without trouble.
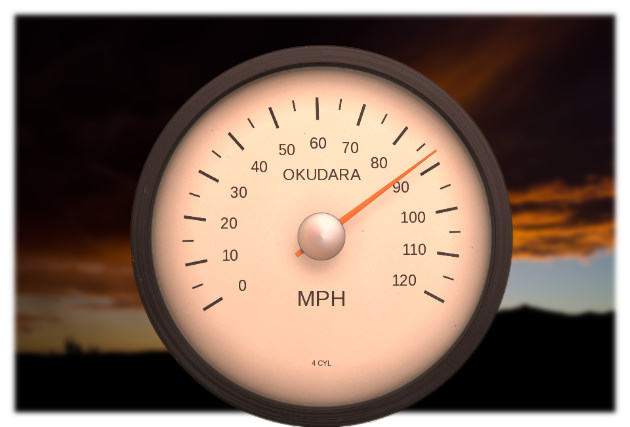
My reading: {"value": 87.5, "unit": "mph"}
